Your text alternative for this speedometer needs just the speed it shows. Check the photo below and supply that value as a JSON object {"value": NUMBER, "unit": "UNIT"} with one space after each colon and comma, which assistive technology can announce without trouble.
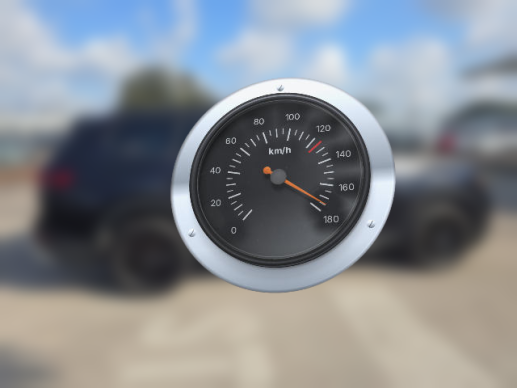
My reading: {"value": 175, "unit": "km/h"}
